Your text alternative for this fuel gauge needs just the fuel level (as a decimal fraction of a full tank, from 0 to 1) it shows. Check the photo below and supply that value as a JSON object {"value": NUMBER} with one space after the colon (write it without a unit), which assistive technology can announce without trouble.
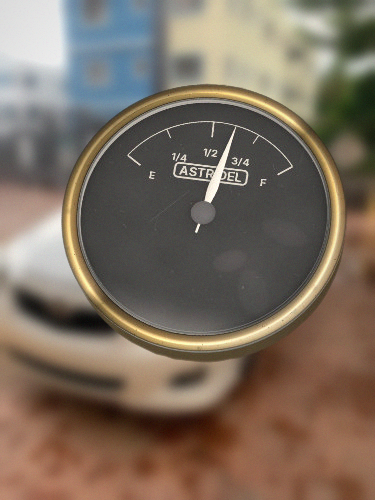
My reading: {"value": 0.625}
